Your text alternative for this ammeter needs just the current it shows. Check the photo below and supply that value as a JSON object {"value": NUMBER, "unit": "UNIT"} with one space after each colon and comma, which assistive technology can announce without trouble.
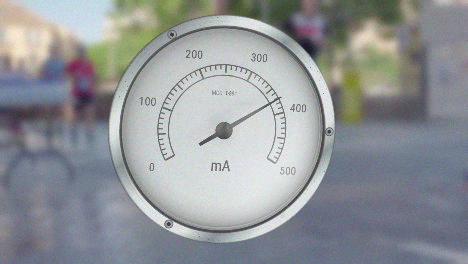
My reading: {"value": 370, "unit": "mA"}
